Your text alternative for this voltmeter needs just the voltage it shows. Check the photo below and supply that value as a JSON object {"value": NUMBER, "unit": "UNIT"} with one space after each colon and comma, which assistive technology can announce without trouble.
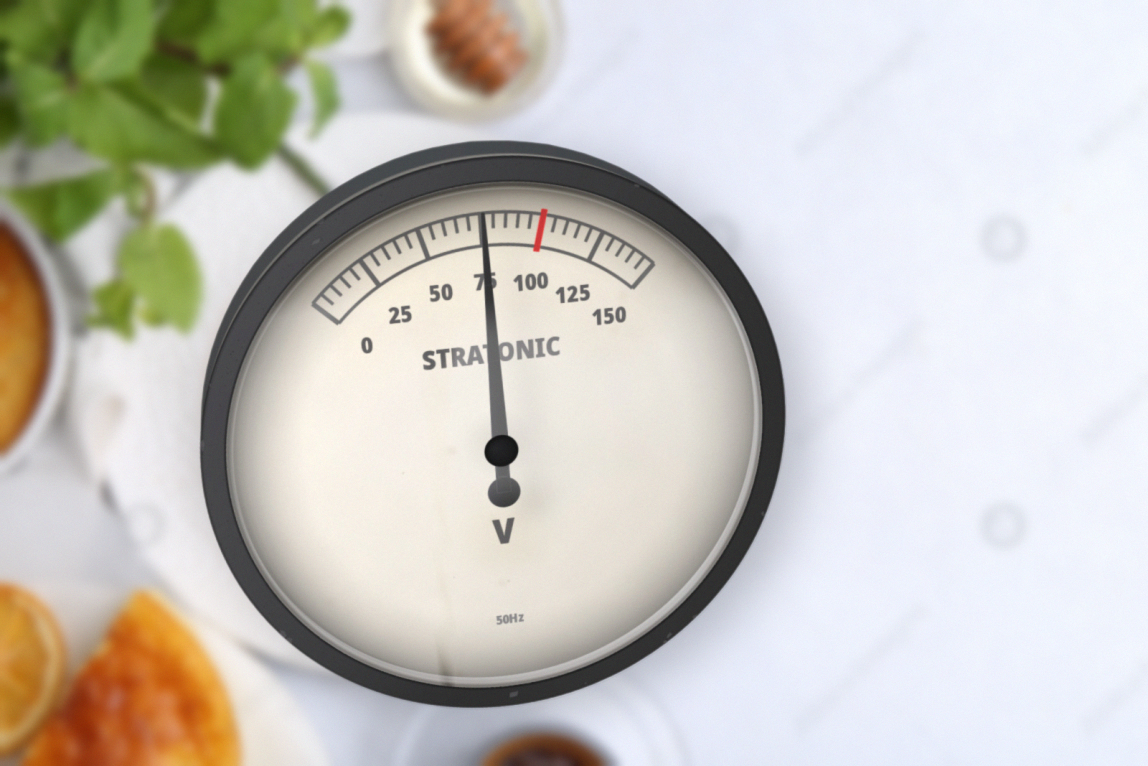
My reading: {"value": 75, "unit": "V"}
